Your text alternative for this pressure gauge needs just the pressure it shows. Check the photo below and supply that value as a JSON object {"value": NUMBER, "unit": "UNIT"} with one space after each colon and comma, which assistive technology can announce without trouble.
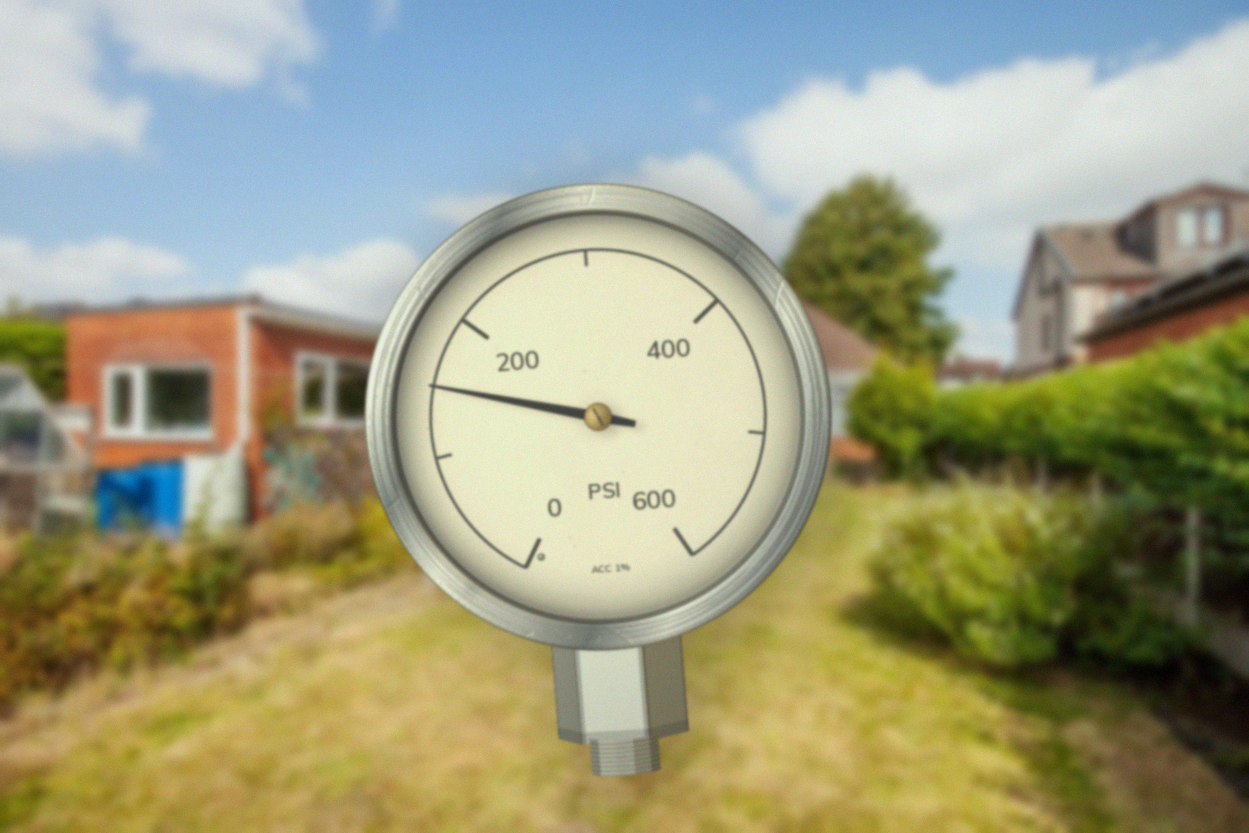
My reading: {"value": 150, "unit": "psi"}
